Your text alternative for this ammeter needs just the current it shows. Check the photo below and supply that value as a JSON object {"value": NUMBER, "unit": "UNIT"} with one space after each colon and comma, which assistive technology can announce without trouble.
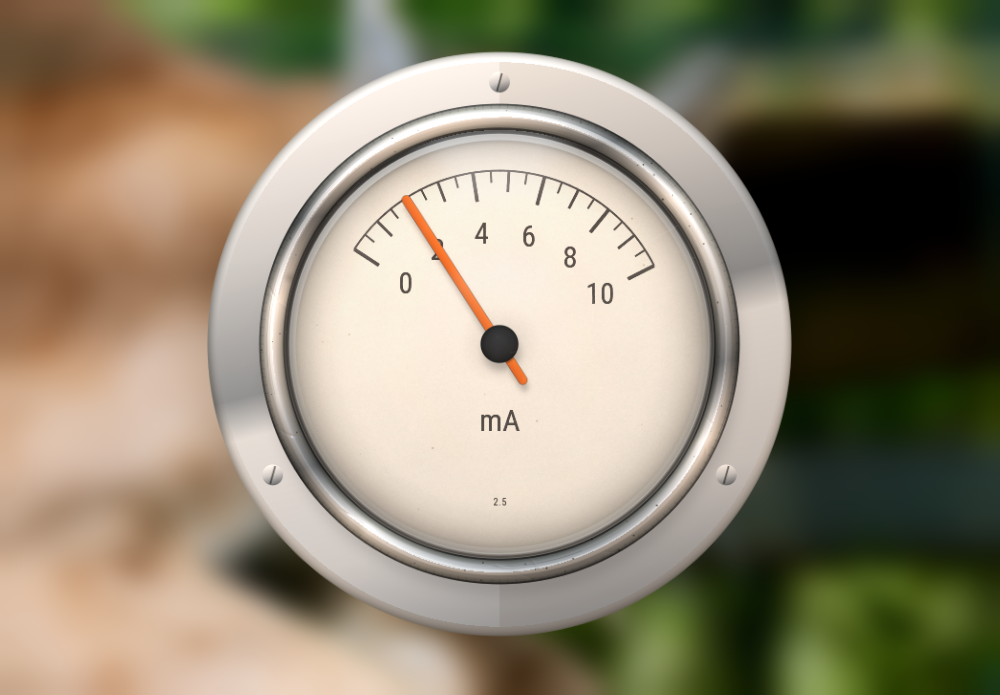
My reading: {"value": 2, "unit": "mA"}
